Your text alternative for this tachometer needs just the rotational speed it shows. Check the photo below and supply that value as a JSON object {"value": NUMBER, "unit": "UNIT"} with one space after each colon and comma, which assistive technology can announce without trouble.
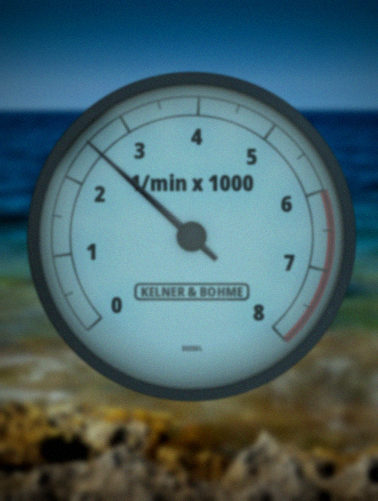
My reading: {"value": 2500, "unit": "rpm"}
